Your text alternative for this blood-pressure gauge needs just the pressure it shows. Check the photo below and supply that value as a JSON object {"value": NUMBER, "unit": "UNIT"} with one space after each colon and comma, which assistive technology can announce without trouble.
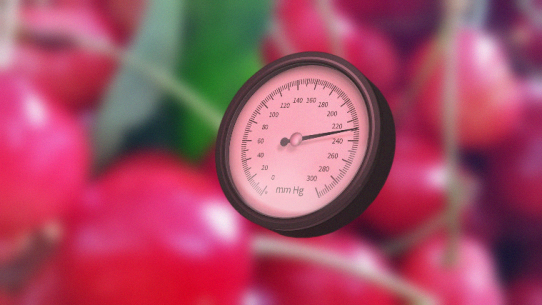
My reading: {"value": 230, "unit": "mmHg"}
